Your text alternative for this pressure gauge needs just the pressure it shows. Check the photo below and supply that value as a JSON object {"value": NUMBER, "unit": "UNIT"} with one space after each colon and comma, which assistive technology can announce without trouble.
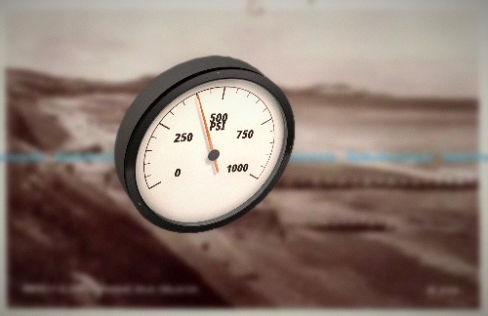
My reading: {"value": 400, "unit": "psi"}
